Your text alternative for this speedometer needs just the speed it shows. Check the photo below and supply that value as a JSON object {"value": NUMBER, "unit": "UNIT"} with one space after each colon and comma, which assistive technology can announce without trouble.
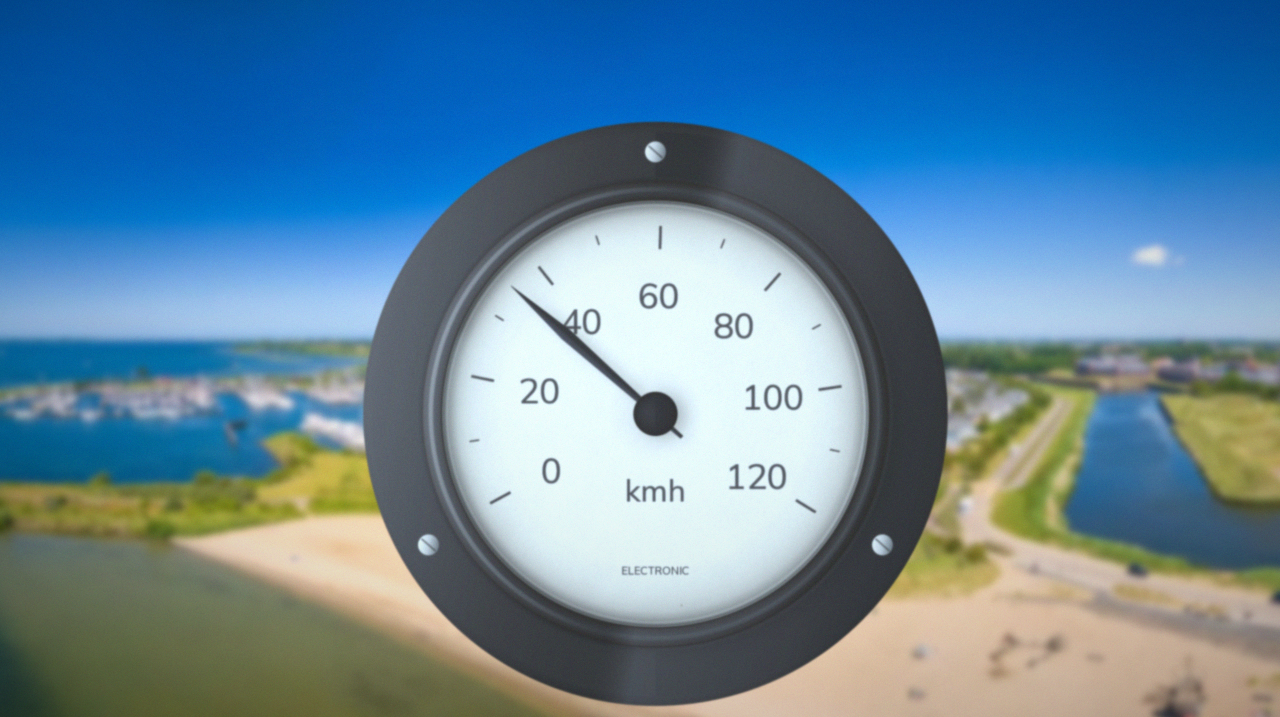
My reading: {"value": 35, "unit": "km/h"}
